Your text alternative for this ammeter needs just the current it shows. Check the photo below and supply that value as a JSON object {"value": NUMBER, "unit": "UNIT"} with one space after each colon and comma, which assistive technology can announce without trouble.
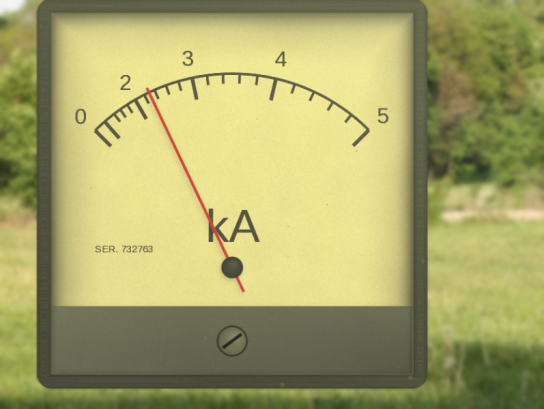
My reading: {"value": 2.3, "unit": "kA"}
